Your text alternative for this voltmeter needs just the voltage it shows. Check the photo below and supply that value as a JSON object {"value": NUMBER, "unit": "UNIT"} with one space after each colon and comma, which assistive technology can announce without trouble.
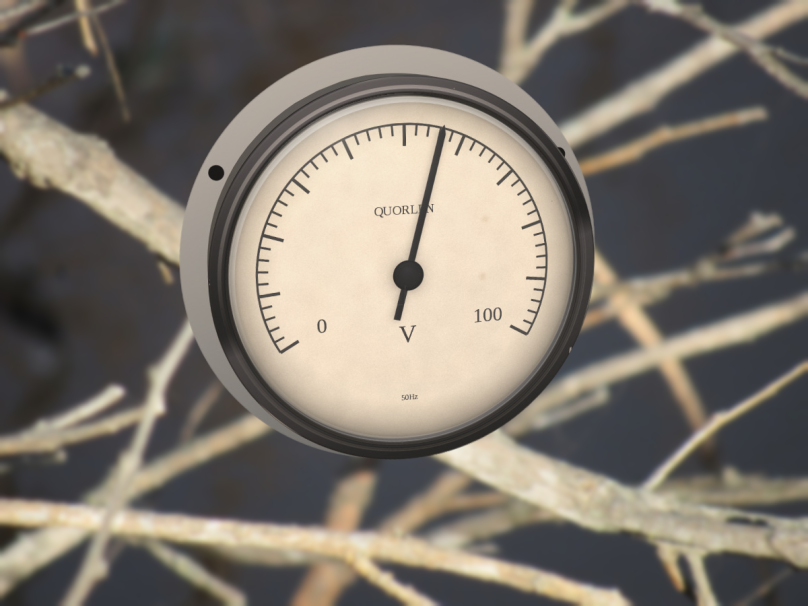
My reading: {"value": 56, "unit": "V"}
